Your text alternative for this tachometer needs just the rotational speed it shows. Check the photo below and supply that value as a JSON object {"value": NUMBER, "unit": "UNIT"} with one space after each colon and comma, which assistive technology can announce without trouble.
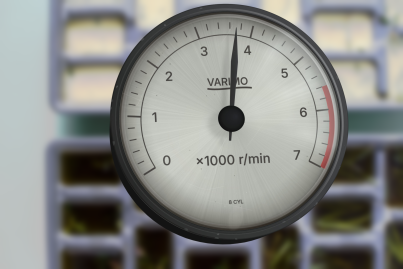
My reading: {"value": 3700, "unit": "rpm"}
